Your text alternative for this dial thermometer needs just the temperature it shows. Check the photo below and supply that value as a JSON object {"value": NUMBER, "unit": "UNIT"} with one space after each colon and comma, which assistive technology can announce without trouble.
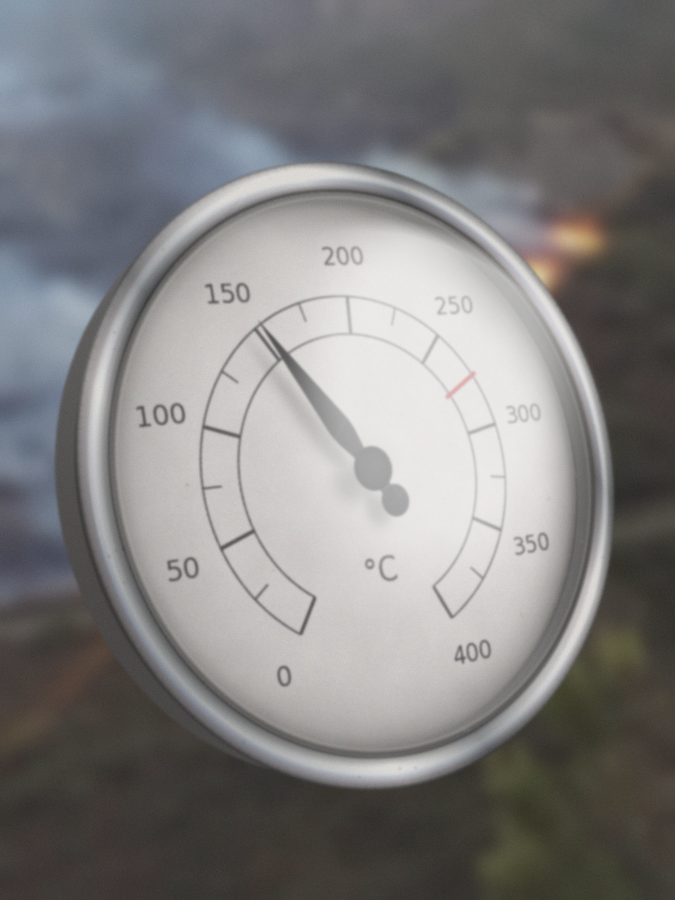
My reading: {"value": 150, "unit": "°C"}
